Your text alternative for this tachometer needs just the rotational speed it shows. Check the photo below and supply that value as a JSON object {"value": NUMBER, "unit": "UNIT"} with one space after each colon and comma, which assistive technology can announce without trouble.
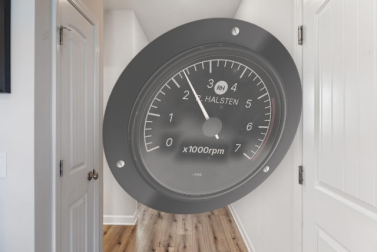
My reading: {"value": 2300, "unit": "rpm"}
